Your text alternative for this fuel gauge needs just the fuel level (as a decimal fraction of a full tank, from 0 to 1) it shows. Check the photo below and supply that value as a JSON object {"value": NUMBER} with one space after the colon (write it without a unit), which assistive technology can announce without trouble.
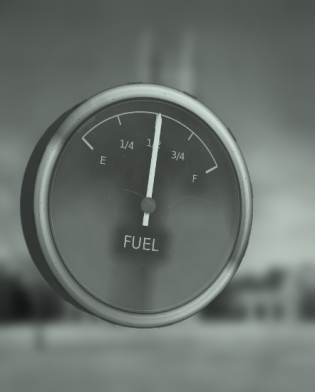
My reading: {"value": 0.5}
